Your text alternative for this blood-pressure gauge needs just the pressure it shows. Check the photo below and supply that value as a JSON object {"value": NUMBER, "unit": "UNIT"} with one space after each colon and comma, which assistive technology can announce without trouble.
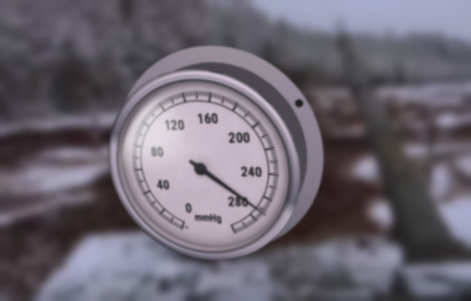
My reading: {"value": 270, "unit": "mmHg"}
